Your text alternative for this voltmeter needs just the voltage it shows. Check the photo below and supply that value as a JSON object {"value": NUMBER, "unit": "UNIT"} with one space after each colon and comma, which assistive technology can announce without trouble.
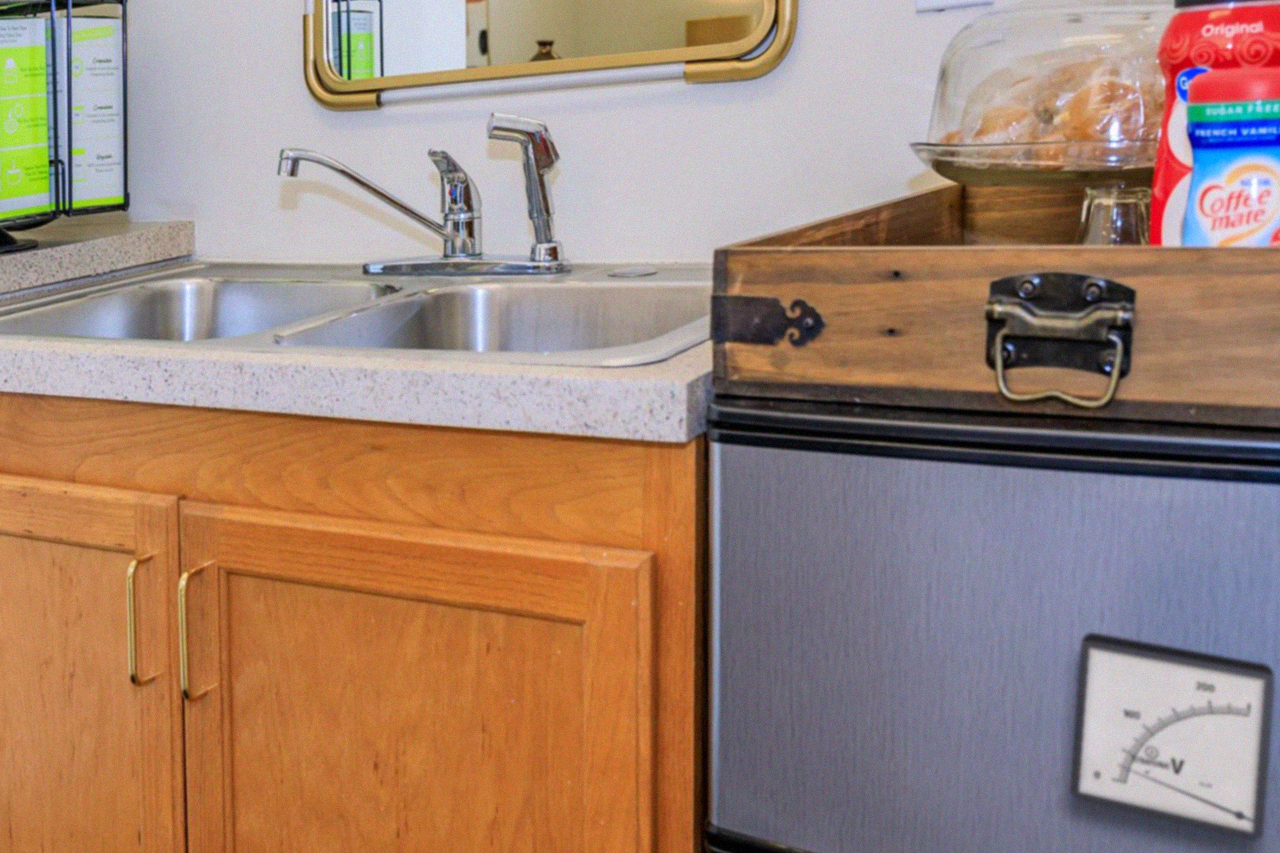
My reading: {"value": 25, "unit": "V"}
